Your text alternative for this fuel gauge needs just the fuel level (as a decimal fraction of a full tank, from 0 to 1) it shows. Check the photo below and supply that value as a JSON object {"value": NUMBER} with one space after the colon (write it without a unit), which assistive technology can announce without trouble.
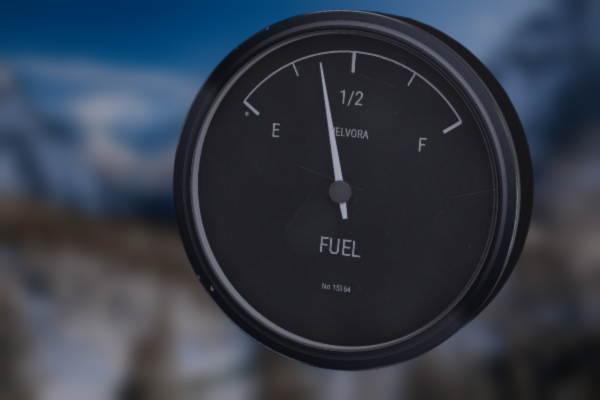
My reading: {"value": 0.375}
